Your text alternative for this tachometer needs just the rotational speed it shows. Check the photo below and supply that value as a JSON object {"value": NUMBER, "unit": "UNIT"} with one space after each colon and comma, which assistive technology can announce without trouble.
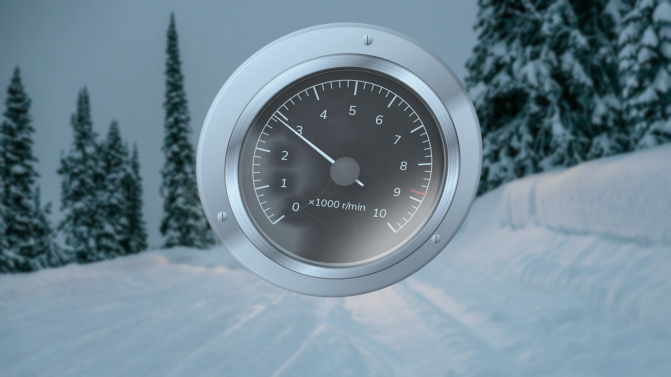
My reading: {"value": 2900, "unit": "rpm"}
